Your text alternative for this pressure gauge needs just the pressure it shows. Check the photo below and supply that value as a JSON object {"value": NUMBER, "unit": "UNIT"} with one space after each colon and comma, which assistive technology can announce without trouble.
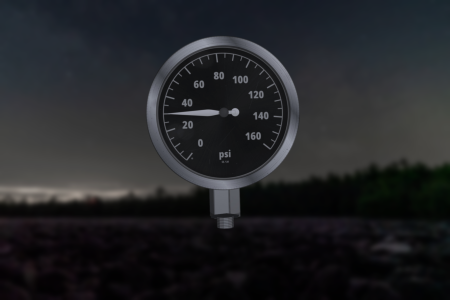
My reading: {"value": 30, "unit": "psi"}
